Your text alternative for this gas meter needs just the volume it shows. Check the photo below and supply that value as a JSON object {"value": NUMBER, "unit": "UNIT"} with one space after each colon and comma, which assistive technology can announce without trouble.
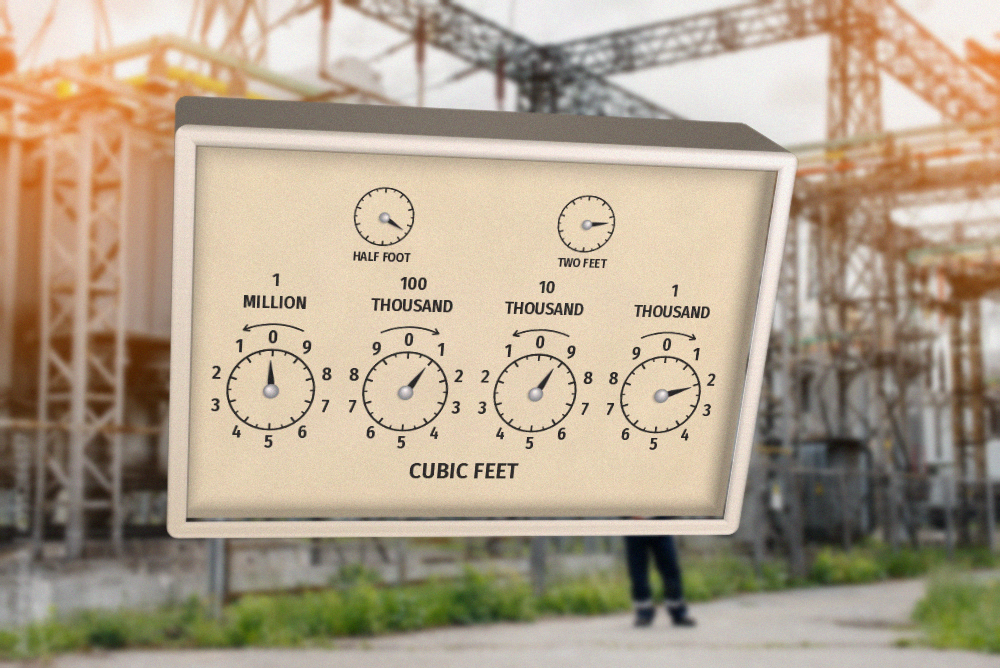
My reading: {"value": 9200, "unit": "ft³"}
